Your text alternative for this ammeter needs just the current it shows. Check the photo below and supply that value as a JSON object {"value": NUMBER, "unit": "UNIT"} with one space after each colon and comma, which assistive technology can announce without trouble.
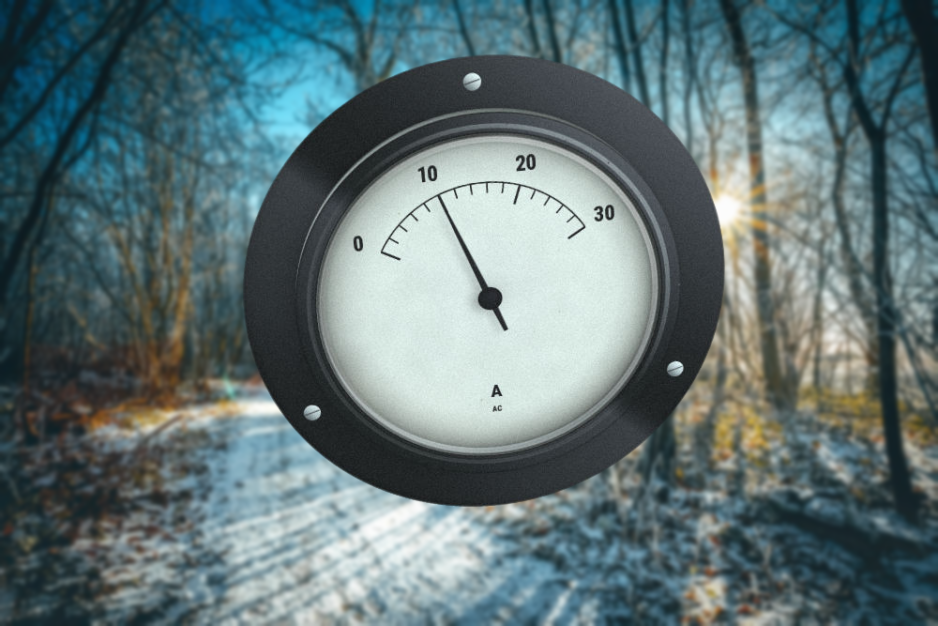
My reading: {"value": 10, "unit": "A"}
